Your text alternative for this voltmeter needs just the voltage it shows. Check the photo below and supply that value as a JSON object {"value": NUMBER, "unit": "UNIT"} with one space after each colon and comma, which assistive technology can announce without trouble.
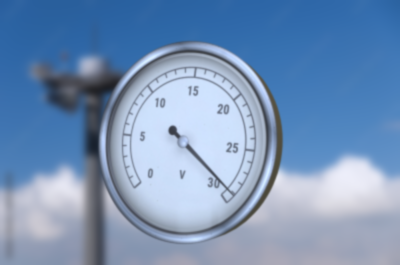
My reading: {"value": 29, "unit": "V"}
